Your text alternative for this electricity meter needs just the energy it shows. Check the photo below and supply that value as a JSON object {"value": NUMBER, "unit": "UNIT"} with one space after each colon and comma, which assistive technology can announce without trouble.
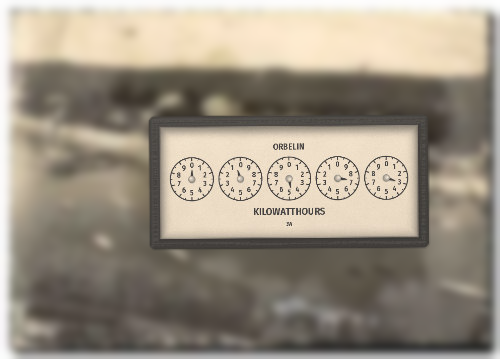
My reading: {"value": 473, "unit": "kWh"}
